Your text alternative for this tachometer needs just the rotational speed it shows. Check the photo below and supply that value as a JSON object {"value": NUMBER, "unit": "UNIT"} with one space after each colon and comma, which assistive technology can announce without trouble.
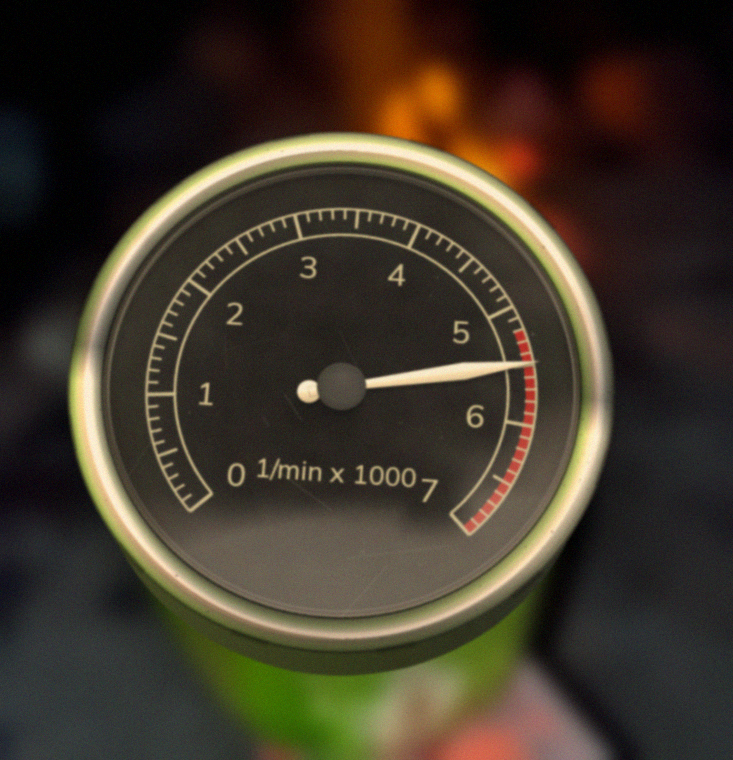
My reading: {"value": 5500, "unit": "rpm"}
